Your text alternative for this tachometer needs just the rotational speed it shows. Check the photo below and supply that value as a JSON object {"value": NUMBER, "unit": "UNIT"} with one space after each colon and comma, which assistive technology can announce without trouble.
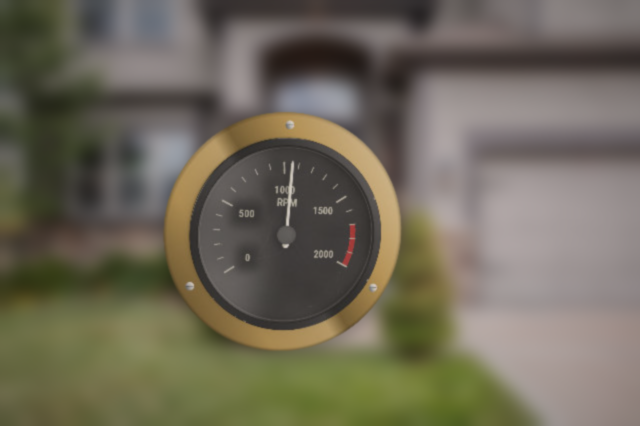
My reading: {"value": 1050, "unit": "rpm"}
